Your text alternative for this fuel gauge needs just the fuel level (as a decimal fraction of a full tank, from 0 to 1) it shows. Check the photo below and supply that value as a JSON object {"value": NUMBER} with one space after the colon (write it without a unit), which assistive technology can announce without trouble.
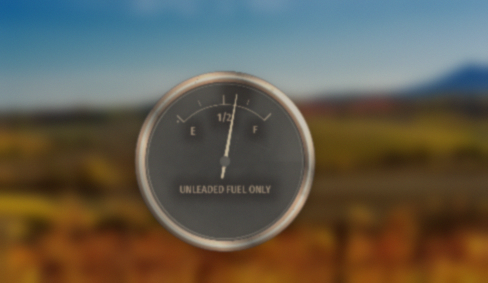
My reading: {"value": 0.625}
